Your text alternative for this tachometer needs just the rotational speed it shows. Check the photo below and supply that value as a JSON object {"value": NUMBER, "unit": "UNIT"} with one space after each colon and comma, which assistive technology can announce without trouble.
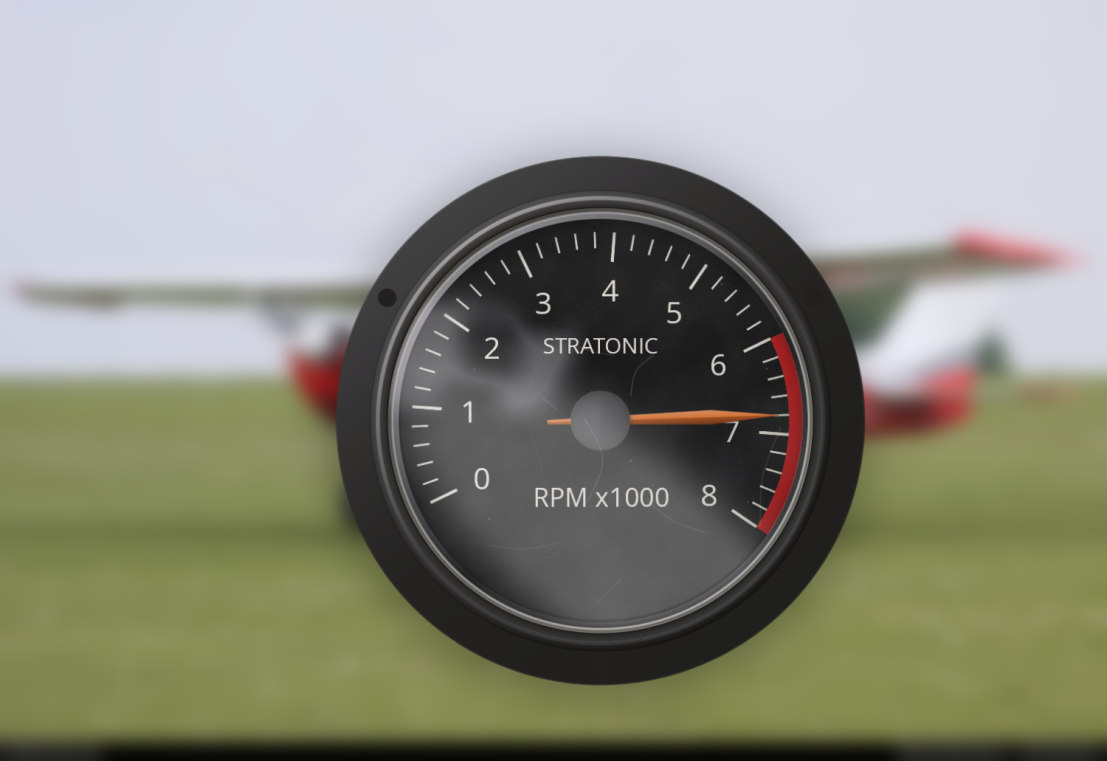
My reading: {"value": 6800, "unit": "rpm"}
